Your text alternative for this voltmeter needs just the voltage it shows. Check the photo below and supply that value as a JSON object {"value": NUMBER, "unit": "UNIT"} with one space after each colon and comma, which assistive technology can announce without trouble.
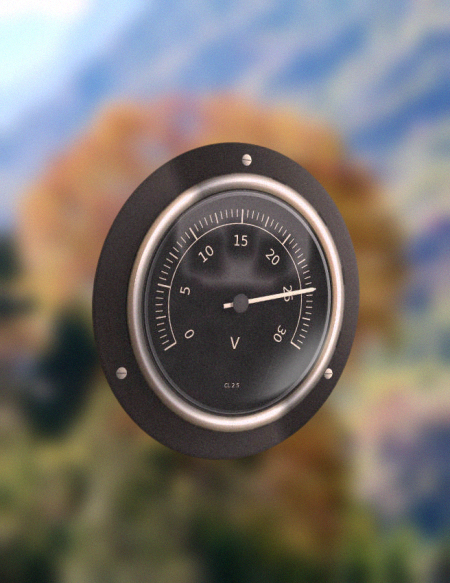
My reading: {"value": 25, "unit": "V"}
